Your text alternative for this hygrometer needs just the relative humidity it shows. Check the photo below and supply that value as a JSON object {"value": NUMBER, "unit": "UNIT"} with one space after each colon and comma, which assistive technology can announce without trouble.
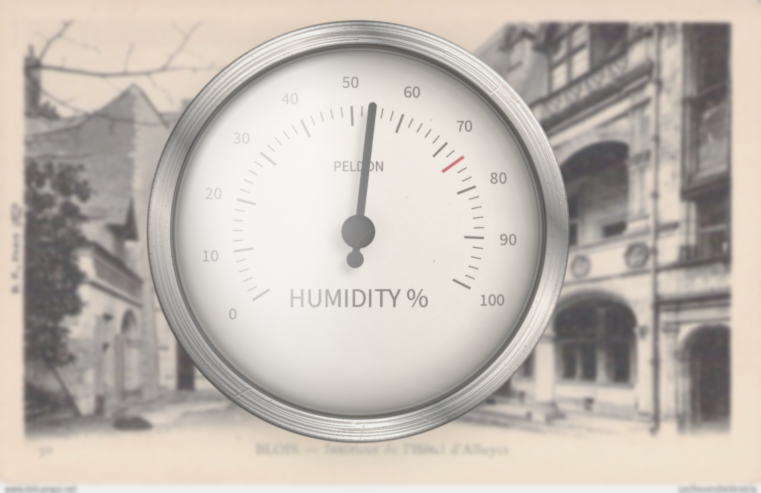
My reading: {"value": 54, "unit": "%"}
